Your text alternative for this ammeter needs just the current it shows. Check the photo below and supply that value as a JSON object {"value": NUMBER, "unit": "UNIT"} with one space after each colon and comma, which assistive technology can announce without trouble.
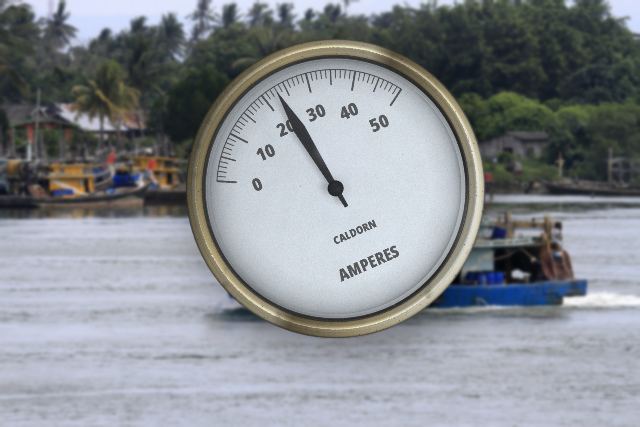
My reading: {"value": 23, "unit": "A"}
